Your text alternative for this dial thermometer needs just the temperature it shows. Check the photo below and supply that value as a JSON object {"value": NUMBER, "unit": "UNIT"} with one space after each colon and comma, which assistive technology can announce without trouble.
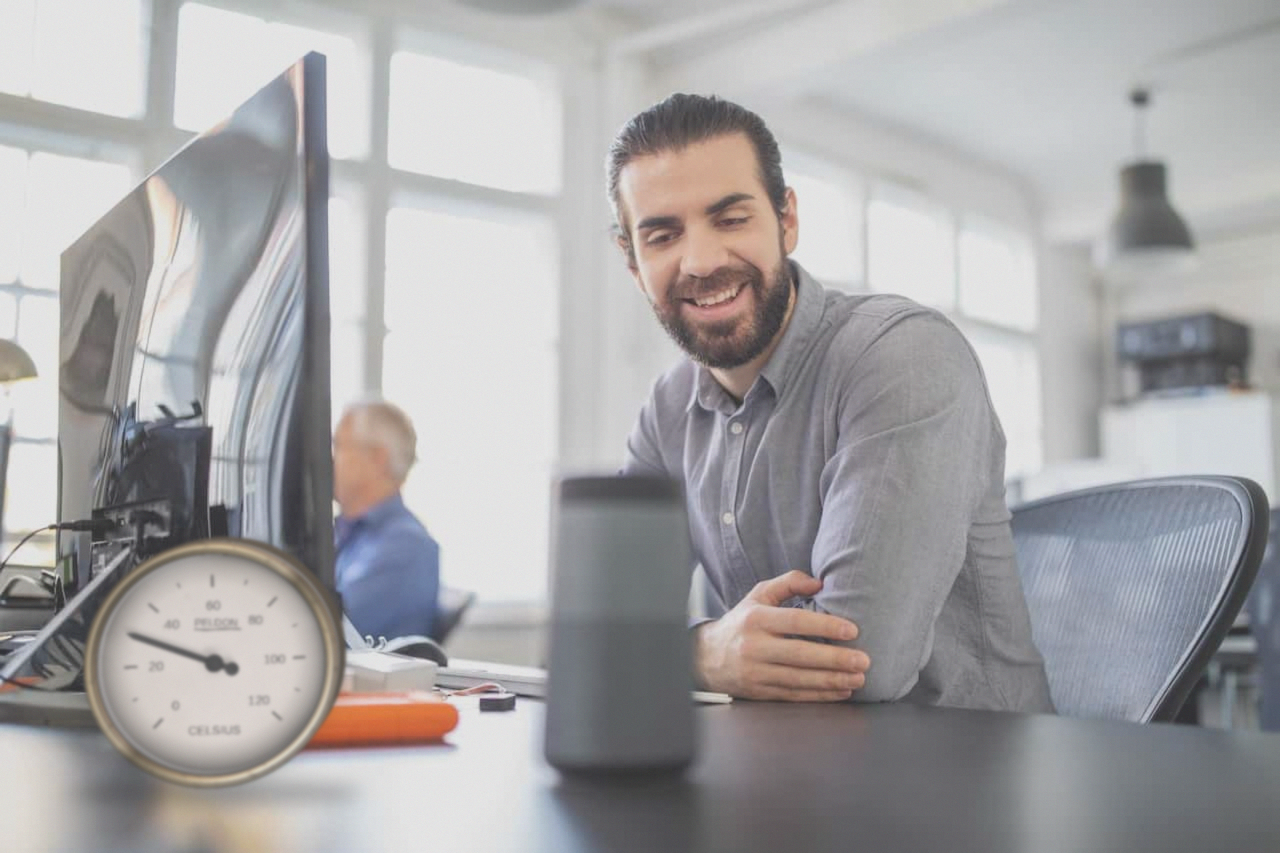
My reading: {"value": 30, "unit": "°C"}
